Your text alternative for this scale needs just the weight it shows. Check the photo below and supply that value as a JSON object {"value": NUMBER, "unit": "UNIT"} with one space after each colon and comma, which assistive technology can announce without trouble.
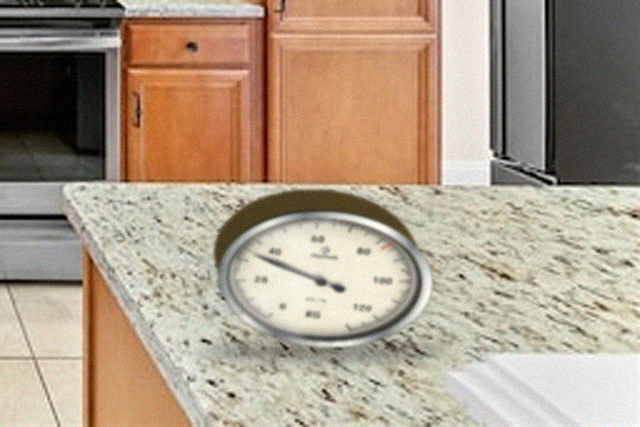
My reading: {"value": 35, "unit": "kg"}
